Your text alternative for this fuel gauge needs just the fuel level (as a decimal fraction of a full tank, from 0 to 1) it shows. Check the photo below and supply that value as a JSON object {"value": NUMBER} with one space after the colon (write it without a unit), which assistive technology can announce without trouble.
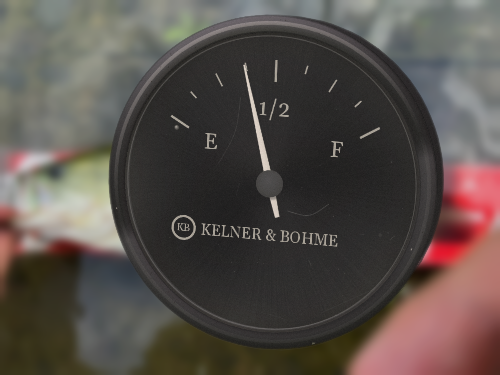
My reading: {"value": 0.375}
